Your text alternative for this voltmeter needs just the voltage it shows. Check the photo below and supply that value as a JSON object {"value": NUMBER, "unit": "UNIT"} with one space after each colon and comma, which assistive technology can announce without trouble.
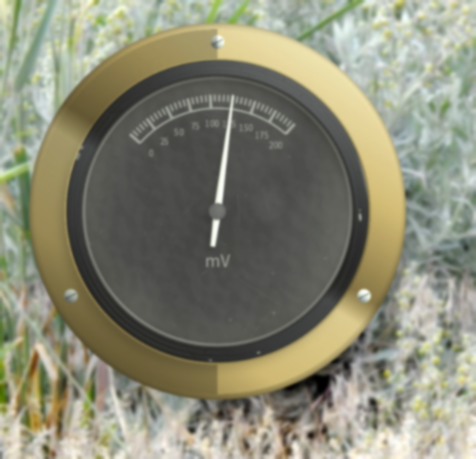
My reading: {"value": 125, "unit": "mV"}
